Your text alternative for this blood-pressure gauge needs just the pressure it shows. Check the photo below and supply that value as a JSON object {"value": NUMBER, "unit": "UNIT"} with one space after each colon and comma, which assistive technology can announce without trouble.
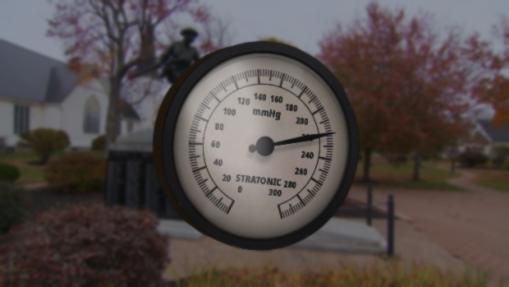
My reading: {"value": 220, "unit": "mmHg"}
